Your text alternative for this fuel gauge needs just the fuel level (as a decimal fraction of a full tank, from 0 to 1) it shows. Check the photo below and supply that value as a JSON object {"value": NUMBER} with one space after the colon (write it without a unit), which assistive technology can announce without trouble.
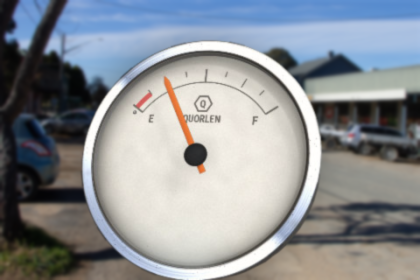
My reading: {"value": 0.25}
